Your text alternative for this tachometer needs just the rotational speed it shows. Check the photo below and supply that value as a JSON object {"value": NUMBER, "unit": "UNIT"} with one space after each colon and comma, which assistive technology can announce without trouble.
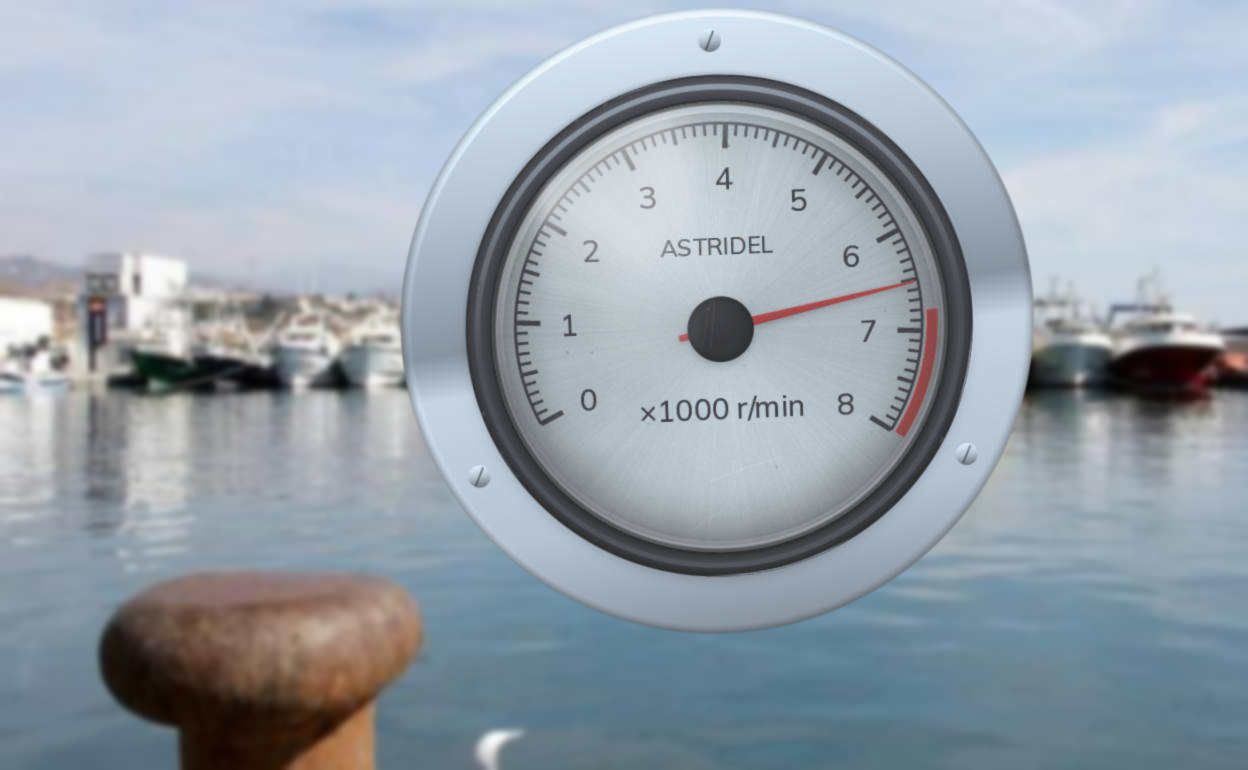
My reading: {"value": 6500, "unit": "rpm"}
